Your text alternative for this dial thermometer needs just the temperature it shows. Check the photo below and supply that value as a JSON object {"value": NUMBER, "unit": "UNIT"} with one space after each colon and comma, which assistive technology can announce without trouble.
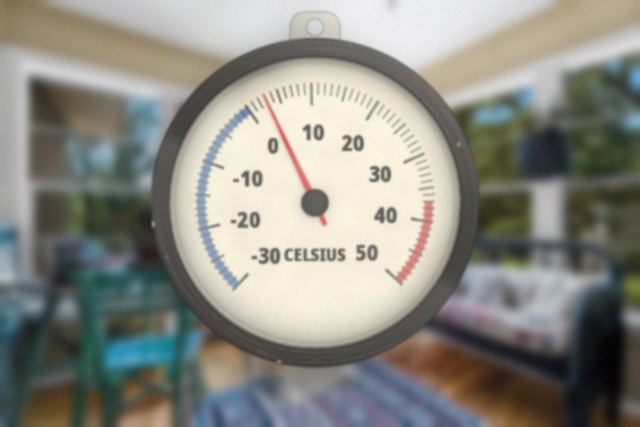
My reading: {"value": 3, "unit": "°C"}
